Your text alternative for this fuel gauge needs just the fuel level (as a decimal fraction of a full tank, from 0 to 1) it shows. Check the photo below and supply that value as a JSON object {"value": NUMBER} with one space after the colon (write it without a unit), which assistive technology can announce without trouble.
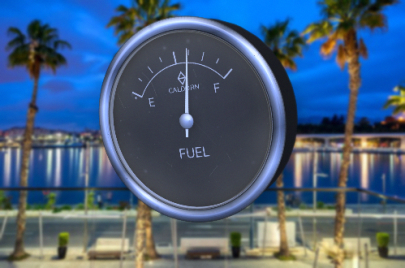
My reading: {"value": 0.625}
